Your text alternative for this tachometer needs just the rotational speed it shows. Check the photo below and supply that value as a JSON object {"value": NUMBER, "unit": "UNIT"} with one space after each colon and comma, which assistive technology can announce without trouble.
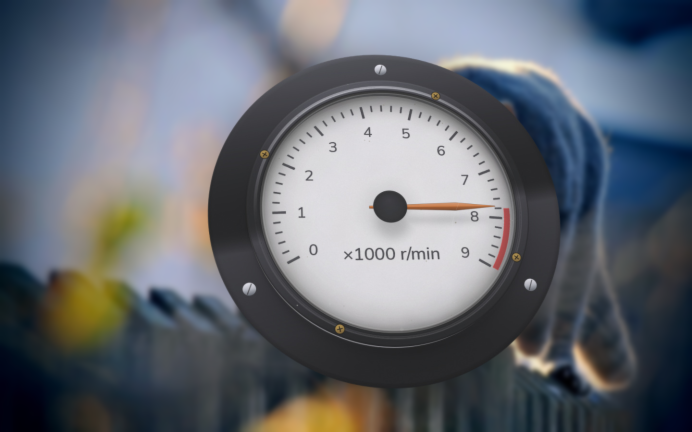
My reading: {"value": 7800, "unit": "rpm"}
